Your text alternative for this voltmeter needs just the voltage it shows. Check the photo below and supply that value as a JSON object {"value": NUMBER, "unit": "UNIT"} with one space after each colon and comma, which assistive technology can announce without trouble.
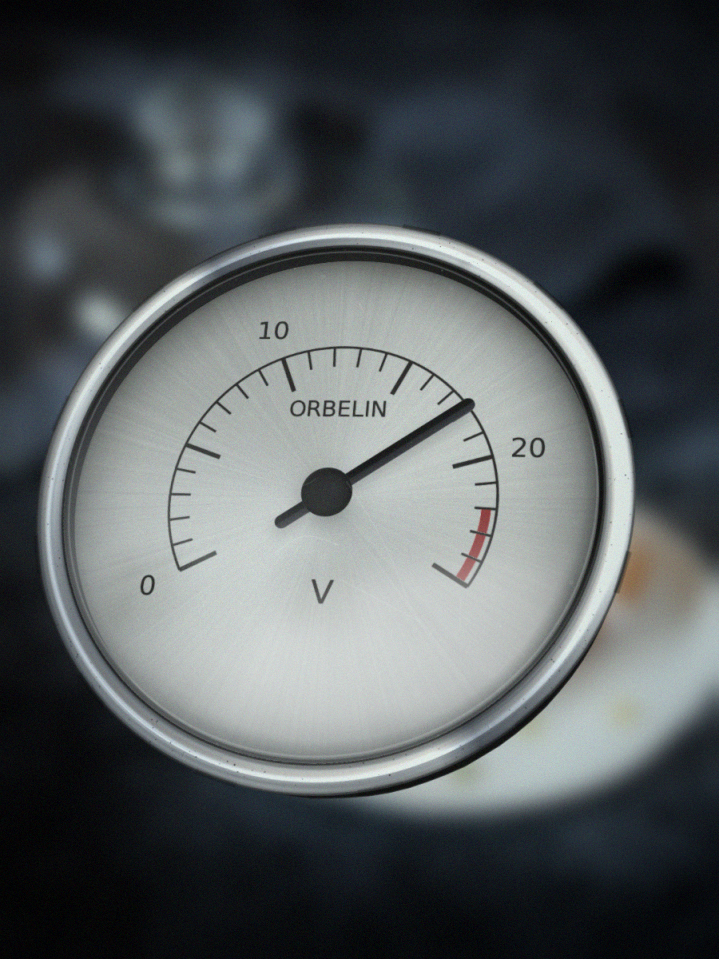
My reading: {"value": 18, "unit": "V"}
